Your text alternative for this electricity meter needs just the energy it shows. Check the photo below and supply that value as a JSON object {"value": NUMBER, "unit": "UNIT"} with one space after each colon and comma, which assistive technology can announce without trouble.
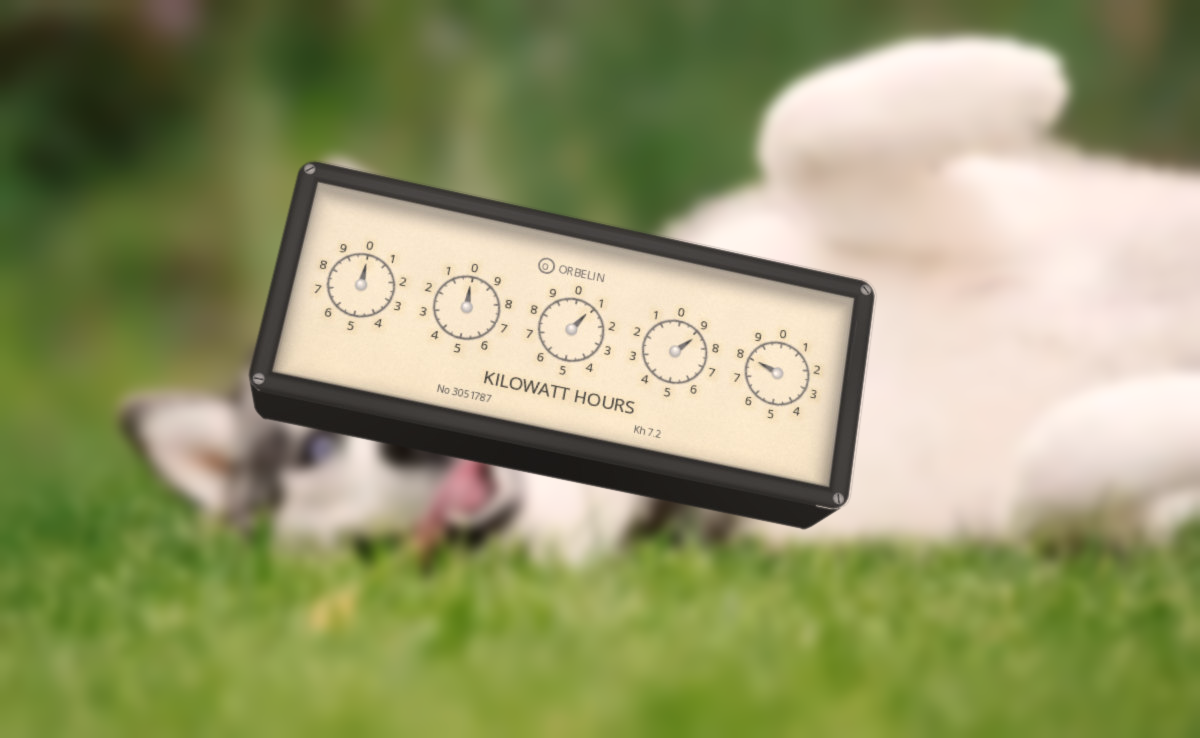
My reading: {"value": 88, "unit": "kWh"}
